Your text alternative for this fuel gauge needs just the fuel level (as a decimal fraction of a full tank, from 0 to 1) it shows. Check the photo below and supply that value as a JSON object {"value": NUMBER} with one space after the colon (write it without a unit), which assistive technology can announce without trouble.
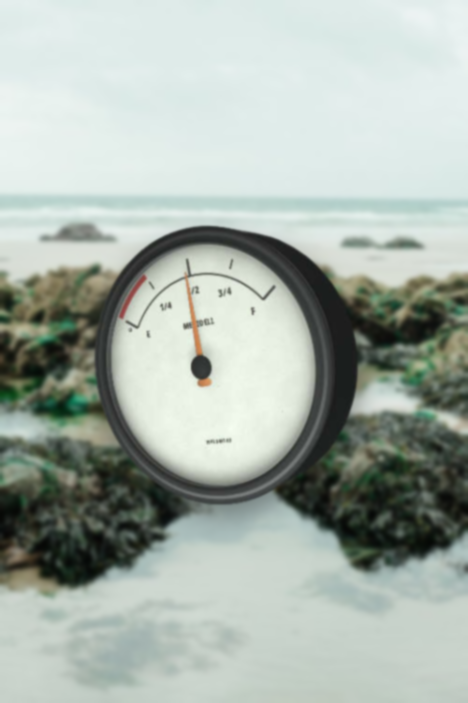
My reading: {"value": 0.5}
